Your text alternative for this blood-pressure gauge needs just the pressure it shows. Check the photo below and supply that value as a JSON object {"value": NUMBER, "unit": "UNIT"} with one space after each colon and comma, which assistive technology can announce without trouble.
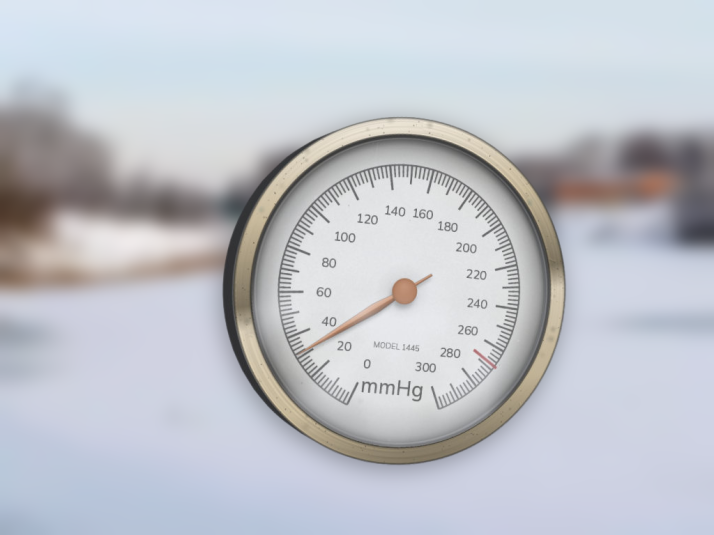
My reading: {"value": 32, "unit": "mmHg"}
